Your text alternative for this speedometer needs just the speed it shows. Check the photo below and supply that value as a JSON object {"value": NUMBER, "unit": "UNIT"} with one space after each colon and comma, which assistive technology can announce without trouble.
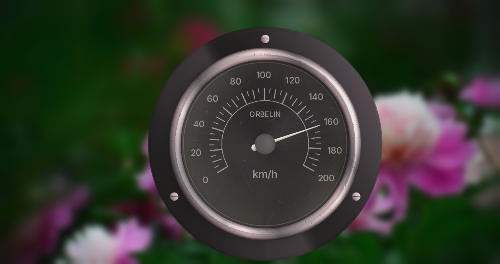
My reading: {"value": 160, "unit": "km/h"}
